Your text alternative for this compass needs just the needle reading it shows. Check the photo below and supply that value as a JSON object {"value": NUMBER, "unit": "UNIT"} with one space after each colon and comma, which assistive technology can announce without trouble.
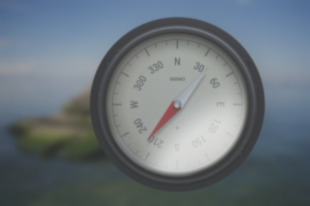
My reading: {"value": 220, "unit": "°"}
